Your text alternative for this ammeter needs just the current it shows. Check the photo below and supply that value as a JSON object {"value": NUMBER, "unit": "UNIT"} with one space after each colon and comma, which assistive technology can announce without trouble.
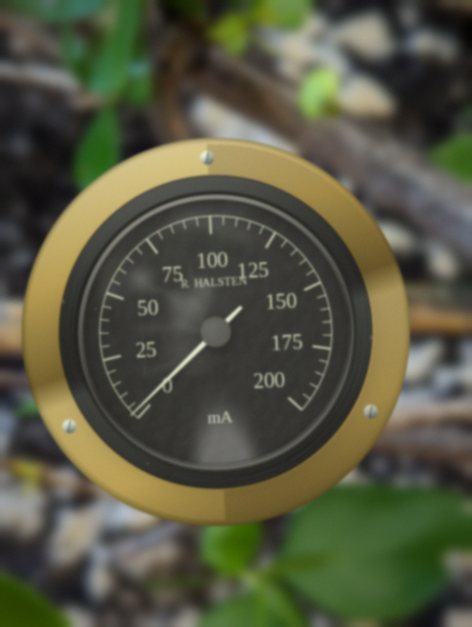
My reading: {"value": 2.5, "unit": "mA"}
